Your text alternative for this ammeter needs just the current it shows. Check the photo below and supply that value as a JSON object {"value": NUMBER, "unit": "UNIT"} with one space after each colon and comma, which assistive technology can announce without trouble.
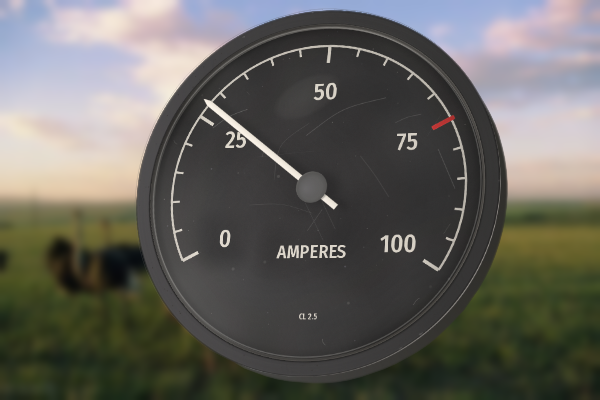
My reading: {"value": 27.5, "unit": "A"}
